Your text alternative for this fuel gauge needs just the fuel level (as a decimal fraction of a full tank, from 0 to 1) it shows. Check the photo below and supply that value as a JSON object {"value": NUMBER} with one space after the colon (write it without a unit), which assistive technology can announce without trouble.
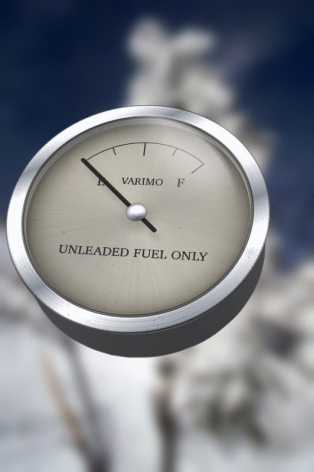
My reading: {"value": 0}
